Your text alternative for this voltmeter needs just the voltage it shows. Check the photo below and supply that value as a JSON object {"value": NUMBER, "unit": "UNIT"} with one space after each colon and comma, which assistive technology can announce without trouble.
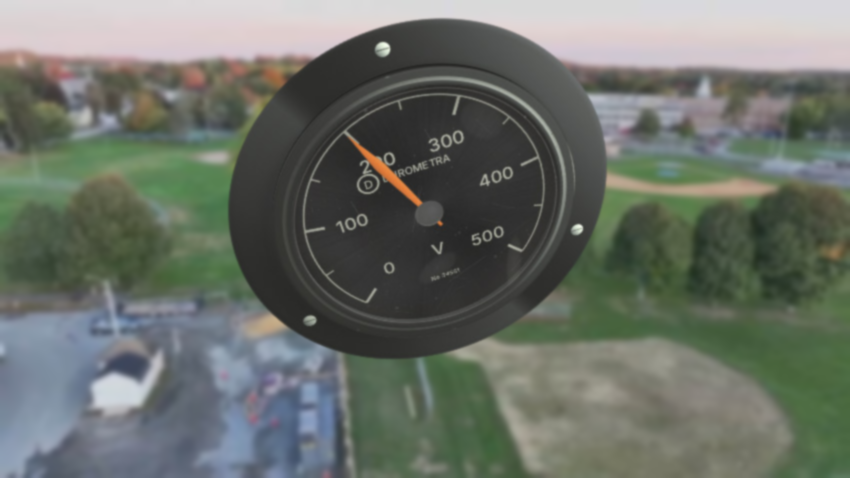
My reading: {"value": 200, "unit": "V"}
